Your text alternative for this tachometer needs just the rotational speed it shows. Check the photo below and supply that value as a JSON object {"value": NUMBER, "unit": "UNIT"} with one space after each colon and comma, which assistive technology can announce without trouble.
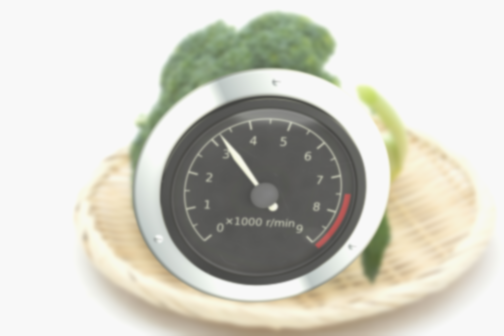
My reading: {"value": 3250, "unit": "rpm"}
